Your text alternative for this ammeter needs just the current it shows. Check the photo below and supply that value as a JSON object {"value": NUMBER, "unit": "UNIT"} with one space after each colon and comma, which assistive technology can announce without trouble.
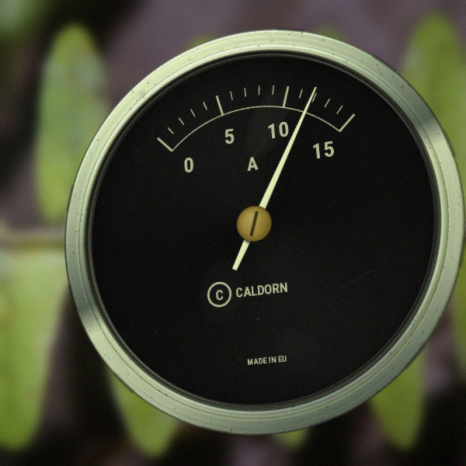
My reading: {"value": 12, "unit": "A"}
